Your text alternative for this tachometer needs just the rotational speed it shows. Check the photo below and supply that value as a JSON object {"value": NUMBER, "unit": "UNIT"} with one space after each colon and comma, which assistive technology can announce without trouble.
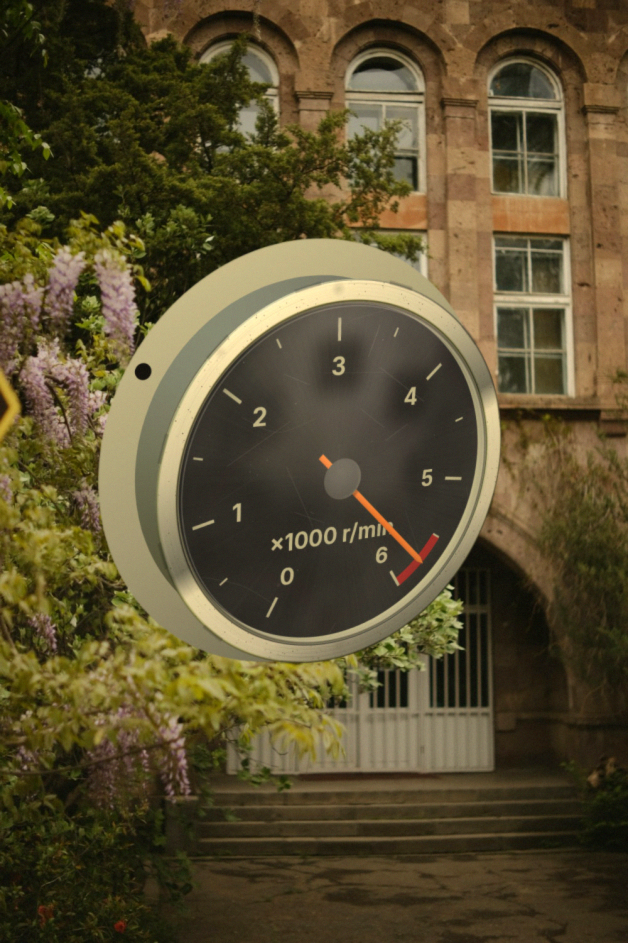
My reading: {"value": 5750, "unit": "rpm"}
